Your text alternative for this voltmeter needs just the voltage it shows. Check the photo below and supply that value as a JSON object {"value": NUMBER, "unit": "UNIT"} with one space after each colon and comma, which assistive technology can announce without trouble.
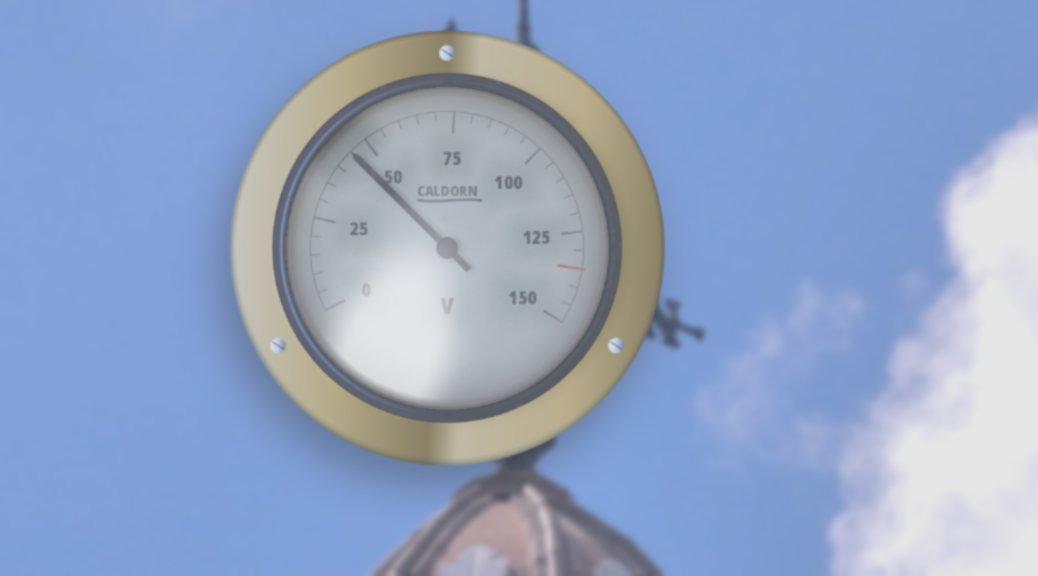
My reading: {"value": 45, "unit": "V"}
